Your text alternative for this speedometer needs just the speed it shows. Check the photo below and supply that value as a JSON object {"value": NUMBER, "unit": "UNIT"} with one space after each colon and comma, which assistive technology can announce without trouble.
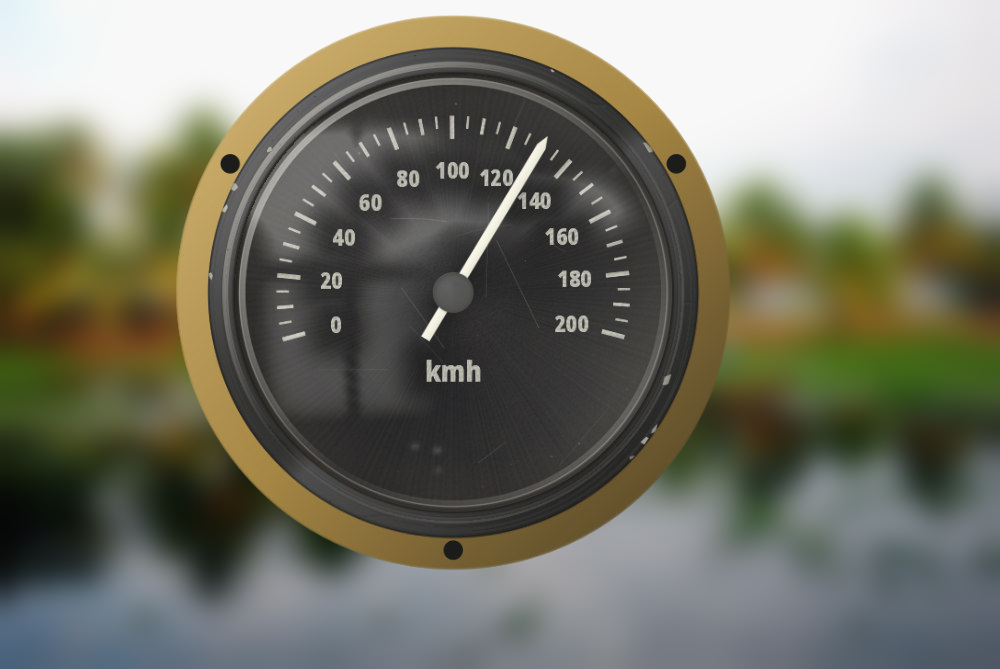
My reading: {"value": 130, "unit": "km/h"}
